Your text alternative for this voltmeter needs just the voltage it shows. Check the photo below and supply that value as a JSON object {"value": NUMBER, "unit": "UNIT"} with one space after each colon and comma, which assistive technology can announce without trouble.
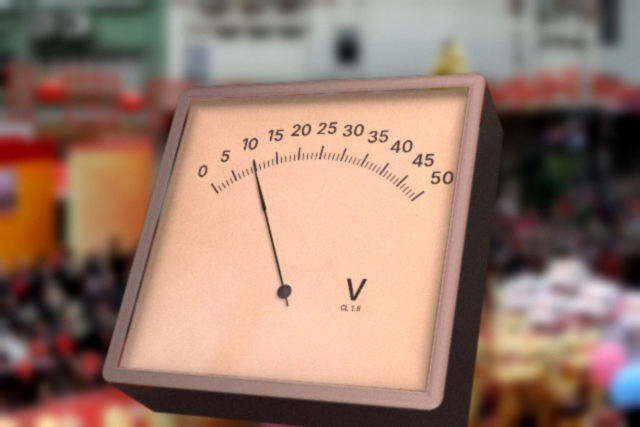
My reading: {"value": 10, "unit": "V"}
